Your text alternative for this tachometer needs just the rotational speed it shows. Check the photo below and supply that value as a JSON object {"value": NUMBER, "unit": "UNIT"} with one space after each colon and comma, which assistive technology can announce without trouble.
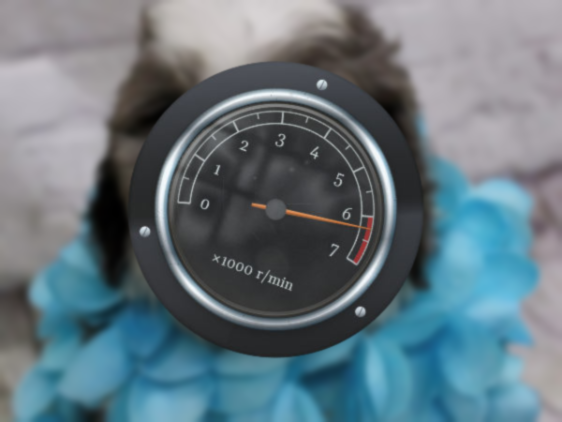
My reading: {"value": 6250, "unit": "rpm"}
